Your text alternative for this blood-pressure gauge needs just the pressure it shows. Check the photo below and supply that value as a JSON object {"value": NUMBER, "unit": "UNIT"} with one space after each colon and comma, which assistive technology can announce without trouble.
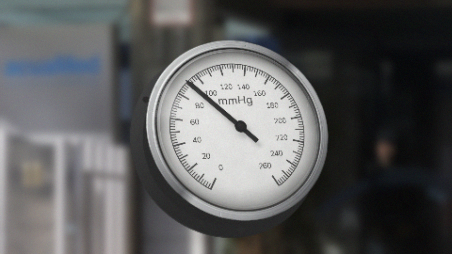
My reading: {"value": 90, "unit": "mmHg"}
